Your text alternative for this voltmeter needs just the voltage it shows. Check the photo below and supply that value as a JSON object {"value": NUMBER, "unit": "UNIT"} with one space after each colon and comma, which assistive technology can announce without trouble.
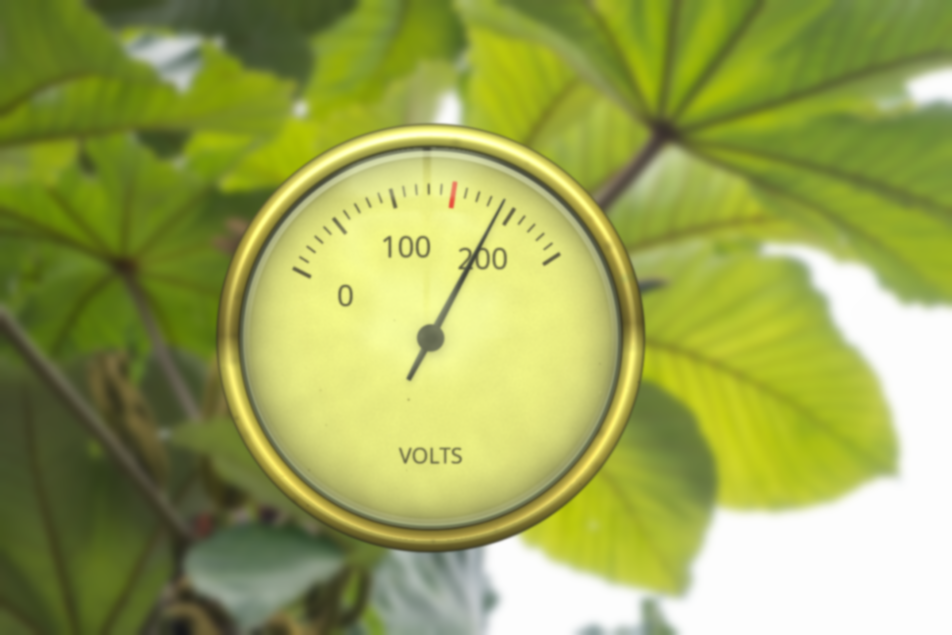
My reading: {"value": 190, "unit": "V"}
